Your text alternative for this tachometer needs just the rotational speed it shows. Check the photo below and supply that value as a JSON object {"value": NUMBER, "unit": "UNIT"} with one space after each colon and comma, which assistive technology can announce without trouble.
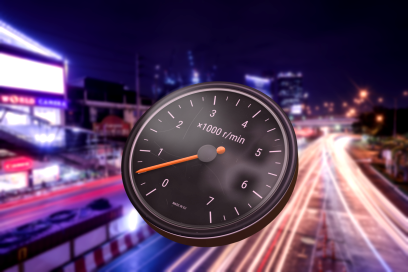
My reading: {"value": 500, "unit": "rpm"}
